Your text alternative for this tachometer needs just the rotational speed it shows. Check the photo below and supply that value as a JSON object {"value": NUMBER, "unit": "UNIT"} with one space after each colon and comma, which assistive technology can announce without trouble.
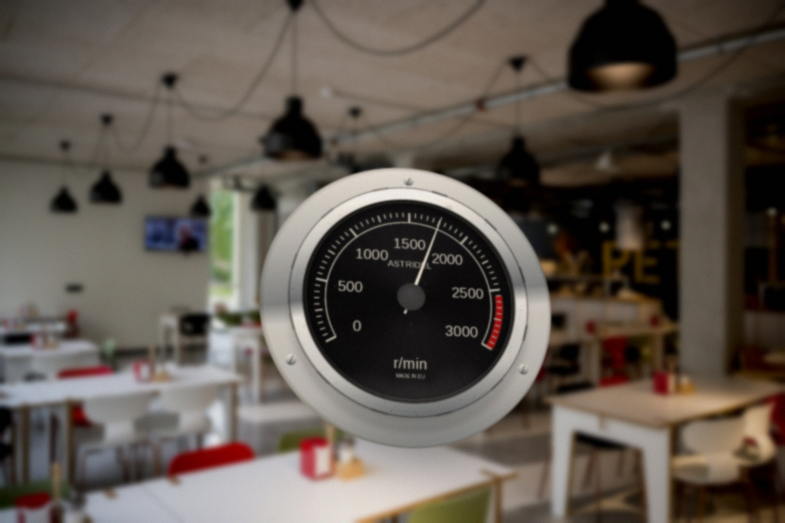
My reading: {"value": 1750, "unit": "rpm"}
